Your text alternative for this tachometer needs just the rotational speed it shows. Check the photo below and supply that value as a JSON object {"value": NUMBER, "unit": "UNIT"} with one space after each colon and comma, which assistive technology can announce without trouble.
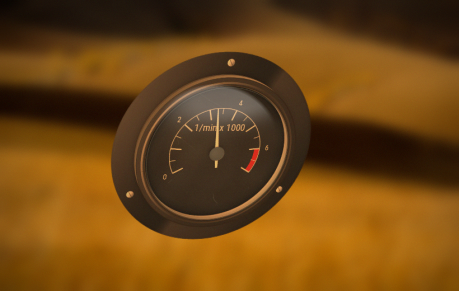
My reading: {"value": 3250, "unit": "rpm"}
